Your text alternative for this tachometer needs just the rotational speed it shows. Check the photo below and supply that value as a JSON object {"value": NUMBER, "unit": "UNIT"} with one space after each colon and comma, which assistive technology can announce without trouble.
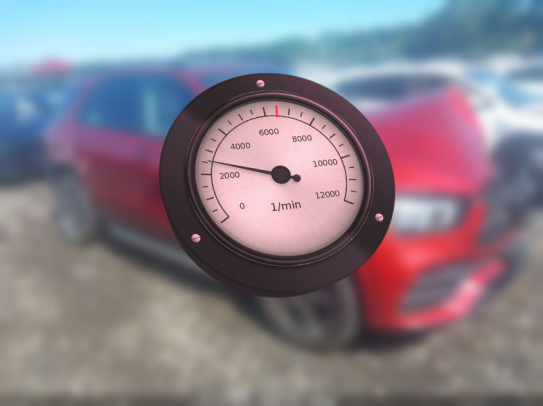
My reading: {"value": 2500, "unit": "rpm"}
